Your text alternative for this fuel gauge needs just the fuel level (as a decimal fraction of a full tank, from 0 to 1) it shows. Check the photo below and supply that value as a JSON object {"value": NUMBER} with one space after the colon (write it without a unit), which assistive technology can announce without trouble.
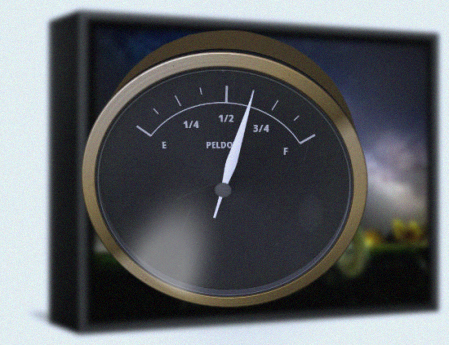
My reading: {"value": 0.625}
